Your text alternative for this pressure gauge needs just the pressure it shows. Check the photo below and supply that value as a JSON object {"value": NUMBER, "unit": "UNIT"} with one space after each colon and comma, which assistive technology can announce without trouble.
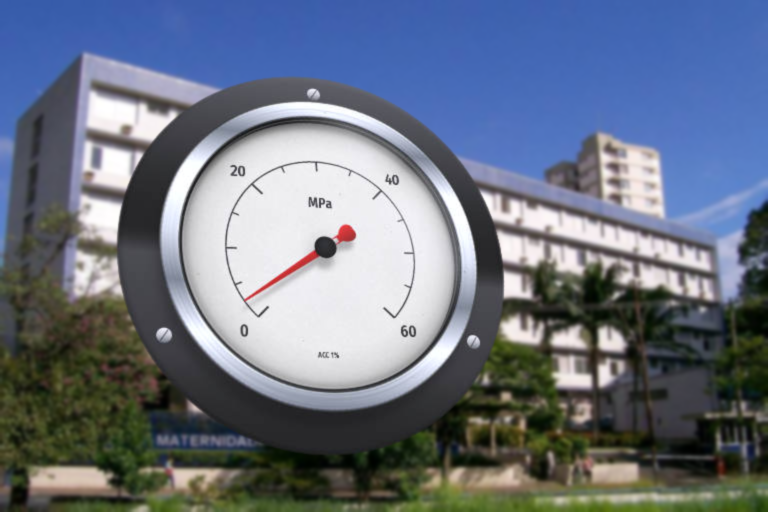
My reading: {"value": 2.5, "unit": "MPa"}
